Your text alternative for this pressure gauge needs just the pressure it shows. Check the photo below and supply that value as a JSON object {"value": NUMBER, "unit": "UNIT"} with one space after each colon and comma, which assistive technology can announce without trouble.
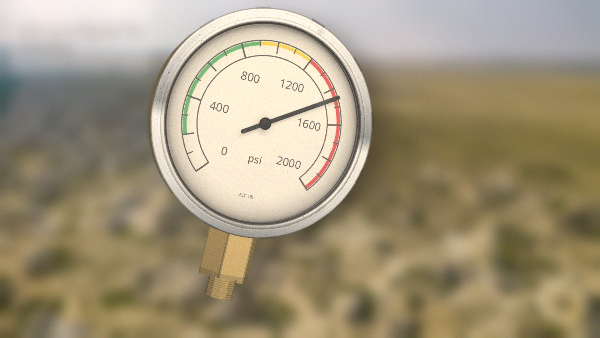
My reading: {"value": 1450, "unit": "psi"}
